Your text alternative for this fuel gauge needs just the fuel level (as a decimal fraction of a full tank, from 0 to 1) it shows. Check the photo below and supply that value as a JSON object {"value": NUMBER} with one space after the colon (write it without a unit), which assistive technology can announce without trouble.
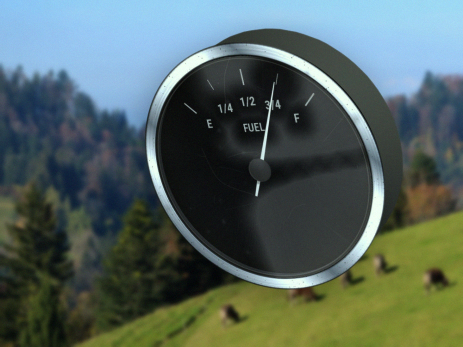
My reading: {"value": 0.75}
